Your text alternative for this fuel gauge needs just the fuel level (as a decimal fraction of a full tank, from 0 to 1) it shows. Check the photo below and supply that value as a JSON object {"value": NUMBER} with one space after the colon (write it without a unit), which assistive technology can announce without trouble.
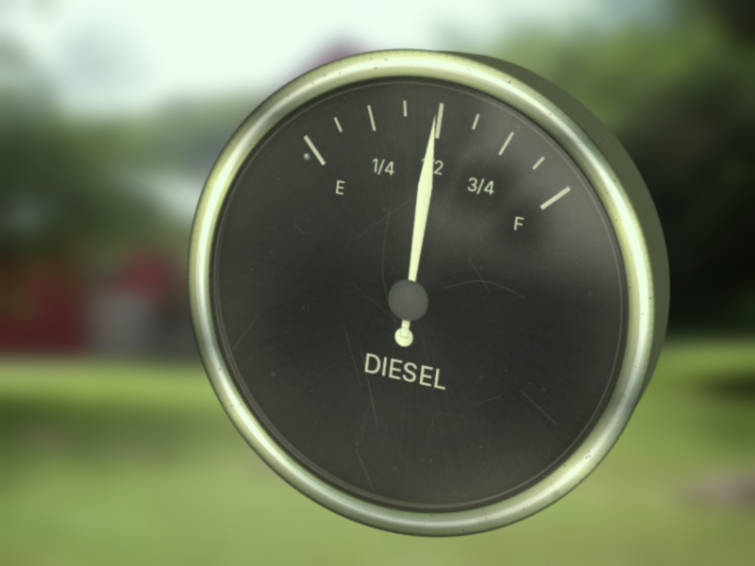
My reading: {"value": 0.5}
